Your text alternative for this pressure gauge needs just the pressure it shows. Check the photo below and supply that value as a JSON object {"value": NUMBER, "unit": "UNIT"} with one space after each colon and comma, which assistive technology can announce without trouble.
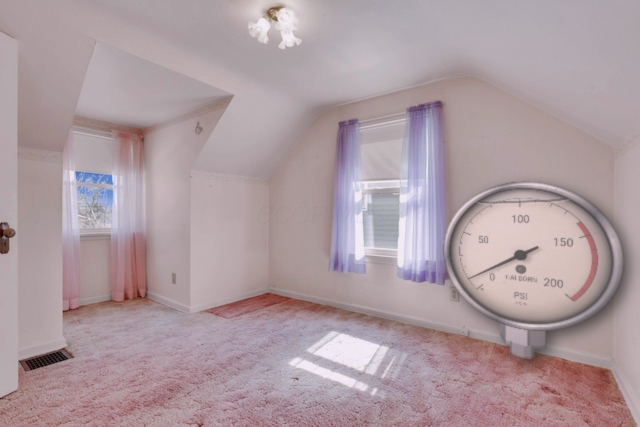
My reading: {"value": 10, "unit": "psi"}
